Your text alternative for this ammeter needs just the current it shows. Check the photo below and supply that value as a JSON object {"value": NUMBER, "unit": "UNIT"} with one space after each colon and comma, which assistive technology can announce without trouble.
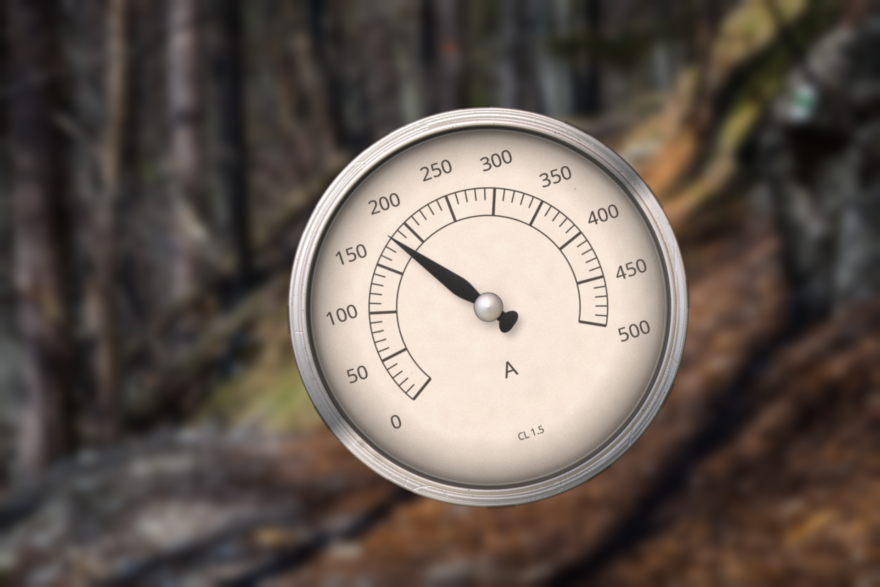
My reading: {"value": 180, "unit": "A"}
